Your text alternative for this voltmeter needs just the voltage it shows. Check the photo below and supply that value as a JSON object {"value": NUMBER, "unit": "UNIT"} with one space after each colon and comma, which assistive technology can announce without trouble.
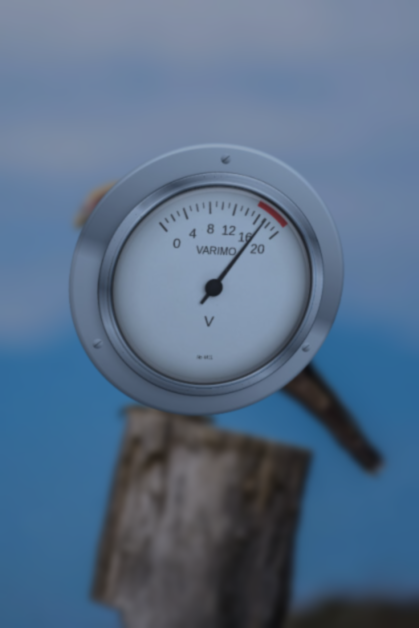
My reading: {"value": 17, "unit": "V"}
